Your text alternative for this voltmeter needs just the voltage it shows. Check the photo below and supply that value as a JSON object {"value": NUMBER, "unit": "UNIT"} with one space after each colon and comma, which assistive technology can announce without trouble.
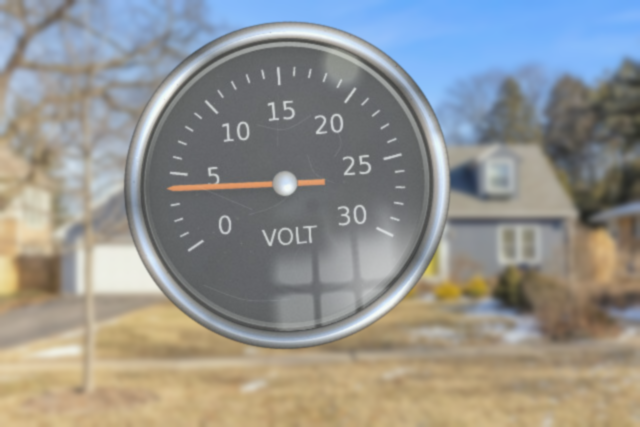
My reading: {"value": 4, "unit": "V"}
